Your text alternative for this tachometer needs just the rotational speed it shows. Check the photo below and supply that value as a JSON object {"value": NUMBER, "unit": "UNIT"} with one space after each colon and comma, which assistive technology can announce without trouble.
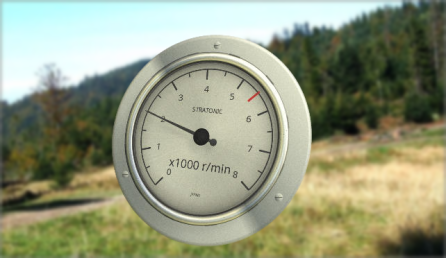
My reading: {"value": 2000, "unit": "rpm"}
